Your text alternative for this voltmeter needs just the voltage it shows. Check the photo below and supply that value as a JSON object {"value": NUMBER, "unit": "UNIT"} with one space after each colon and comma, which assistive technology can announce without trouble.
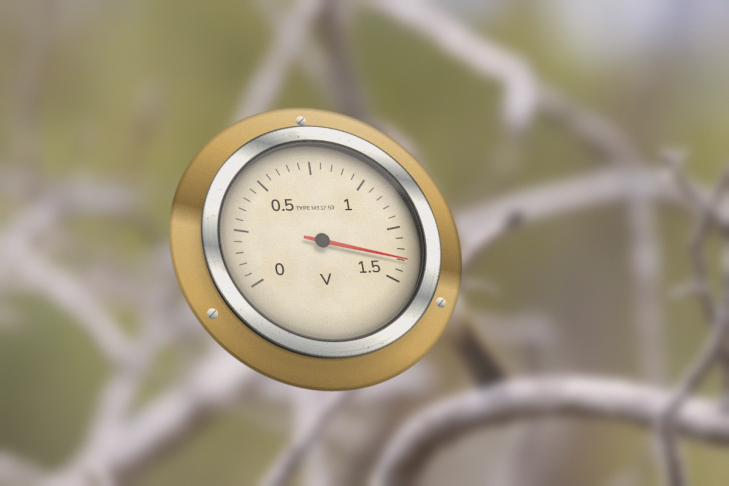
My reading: {"value": 1.4, "unit": "V"}
